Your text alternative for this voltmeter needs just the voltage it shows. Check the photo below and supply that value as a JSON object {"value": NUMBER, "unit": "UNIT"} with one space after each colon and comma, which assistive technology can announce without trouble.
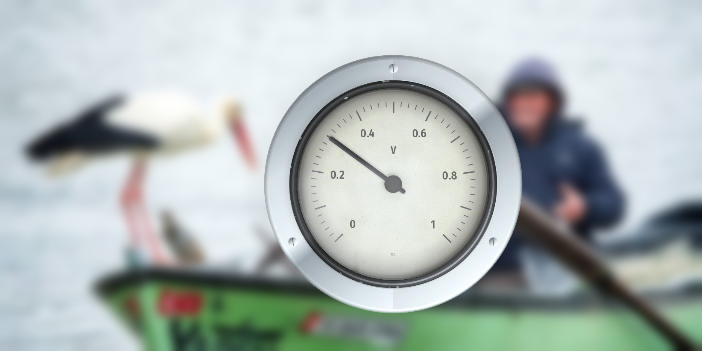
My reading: {"value": 0.3, "unit": "V"}
